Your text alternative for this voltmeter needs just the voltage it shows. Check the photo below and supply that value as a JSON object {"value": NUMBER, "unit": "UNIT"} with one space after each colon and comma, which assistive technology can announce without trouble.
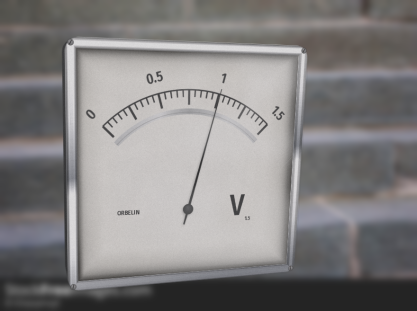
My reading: {"value": 1, "unit": "V"}
